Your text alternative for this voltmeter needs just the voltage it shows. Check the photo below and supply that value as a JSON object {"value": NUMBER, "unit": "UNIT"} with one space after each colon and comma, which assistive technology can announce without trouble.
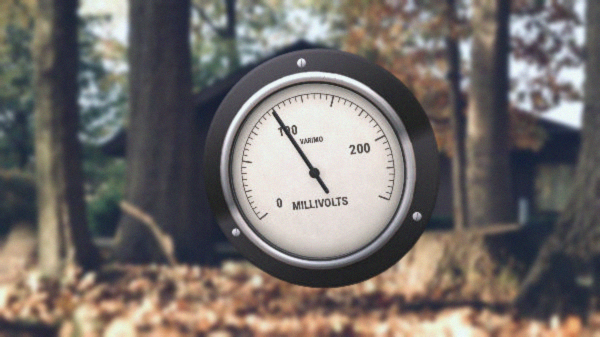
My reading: {"value": 100, "unit": "mV"}
